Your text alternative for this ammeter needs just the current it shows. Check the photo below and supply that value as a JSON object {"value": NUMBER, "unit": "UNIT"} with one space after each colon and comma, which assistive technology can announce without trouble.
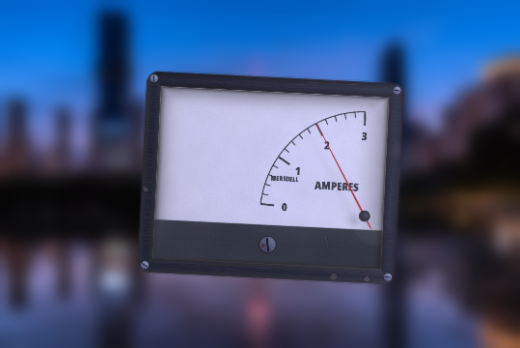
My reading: {"value": 2, "unit": "A"}
